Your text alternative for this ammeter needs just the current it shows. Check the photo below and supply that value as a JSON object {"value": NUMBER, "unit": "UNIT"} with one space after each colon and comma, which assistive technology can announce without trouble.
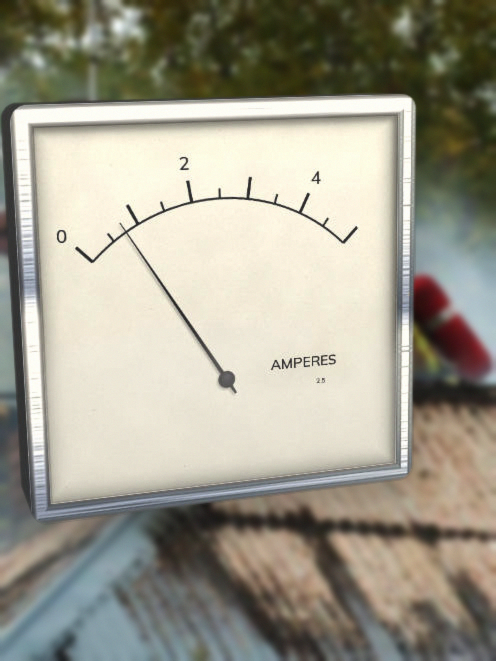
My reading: {"value": 0.75, "unit": "A"}
